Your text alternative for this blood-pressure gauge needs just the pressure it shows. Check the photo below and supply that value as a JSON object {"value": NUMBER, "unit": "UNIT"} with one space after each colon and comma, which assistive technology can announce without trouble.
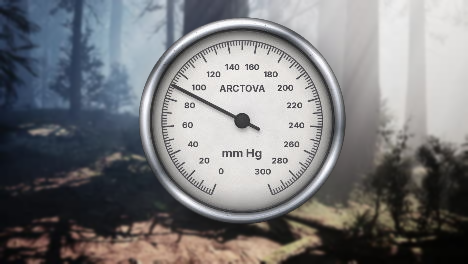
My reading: {"value": 90, "unit": "mmHg"}
